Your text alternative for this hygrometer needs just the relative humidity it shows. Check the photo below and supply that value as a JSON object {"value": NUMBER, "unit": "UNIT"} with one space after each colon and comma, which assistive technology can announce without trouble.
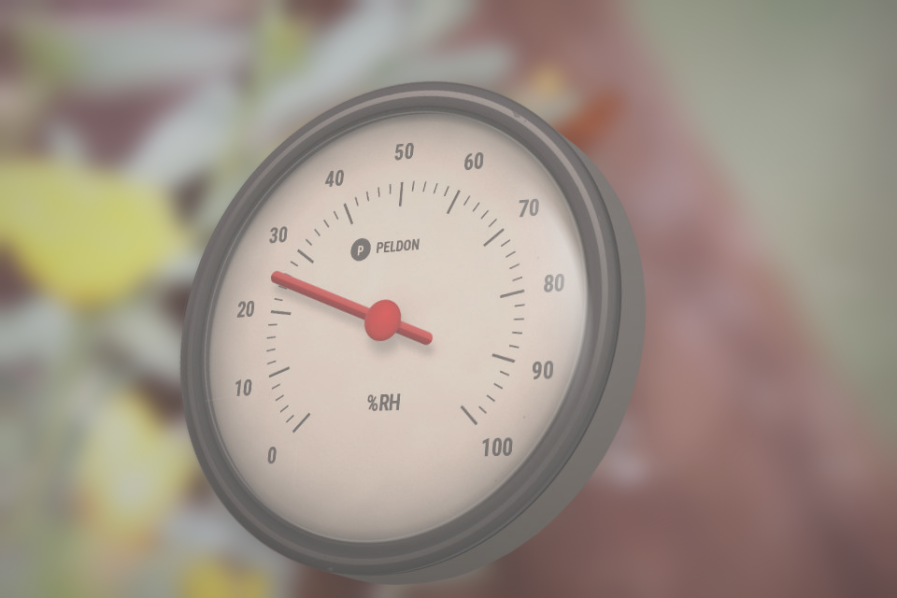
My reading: {"value": 25, "unit": "%"}
